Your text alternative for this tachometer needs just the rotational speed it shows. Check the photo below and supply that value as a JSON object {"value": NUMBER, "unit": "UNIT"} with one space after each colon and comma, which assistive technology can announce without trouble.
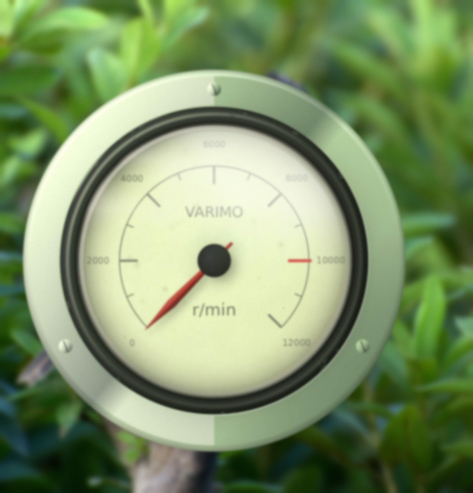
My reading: {"value": 0, "unit": "rpm"}
